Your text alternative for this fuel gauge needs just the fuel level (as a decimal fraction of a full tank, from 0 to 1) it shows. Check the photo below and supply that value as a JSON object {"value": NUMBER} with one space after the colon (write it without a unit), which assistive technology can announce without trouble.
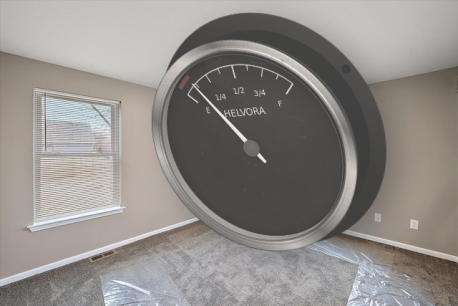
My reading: {"value": 0.125}
